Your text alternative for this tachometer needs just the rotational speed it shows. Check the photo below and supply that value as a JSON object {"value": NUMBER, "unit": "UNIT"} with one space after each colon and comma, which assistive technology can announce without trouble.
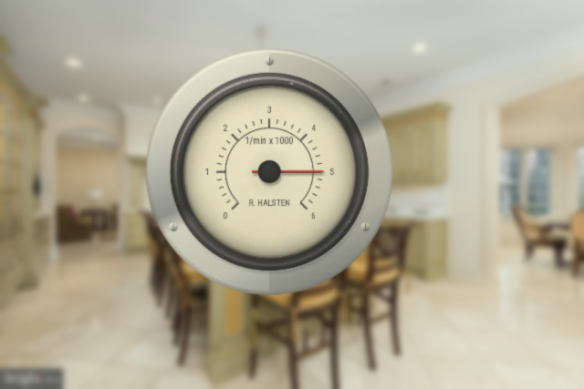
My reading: {"value": 5000, "unit": "rpm"}
